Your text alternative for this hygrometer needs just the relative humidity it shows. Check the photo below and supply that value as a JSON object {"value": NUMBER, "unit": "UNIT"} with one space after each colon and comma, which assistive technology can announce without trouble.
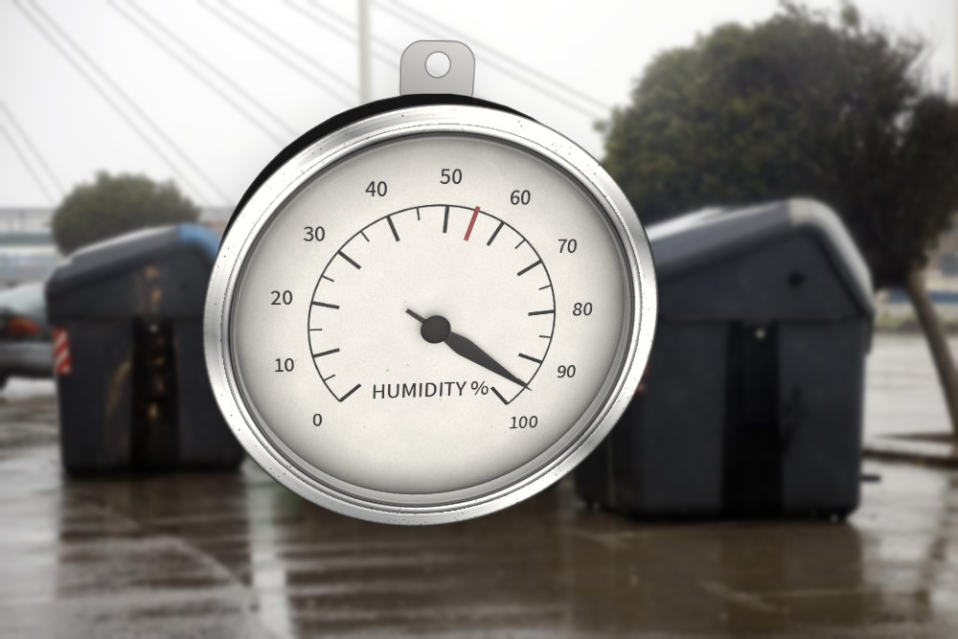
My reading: {"value": 95, "unit": "%"}
